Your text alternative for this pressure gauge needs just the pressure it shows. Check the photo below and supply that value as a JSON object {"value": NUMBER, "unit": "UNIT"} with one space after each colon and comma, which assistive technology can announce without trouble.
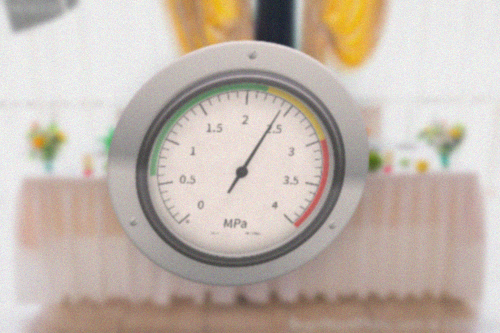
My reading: {"value": 2.4, "unit": "MPa"}
